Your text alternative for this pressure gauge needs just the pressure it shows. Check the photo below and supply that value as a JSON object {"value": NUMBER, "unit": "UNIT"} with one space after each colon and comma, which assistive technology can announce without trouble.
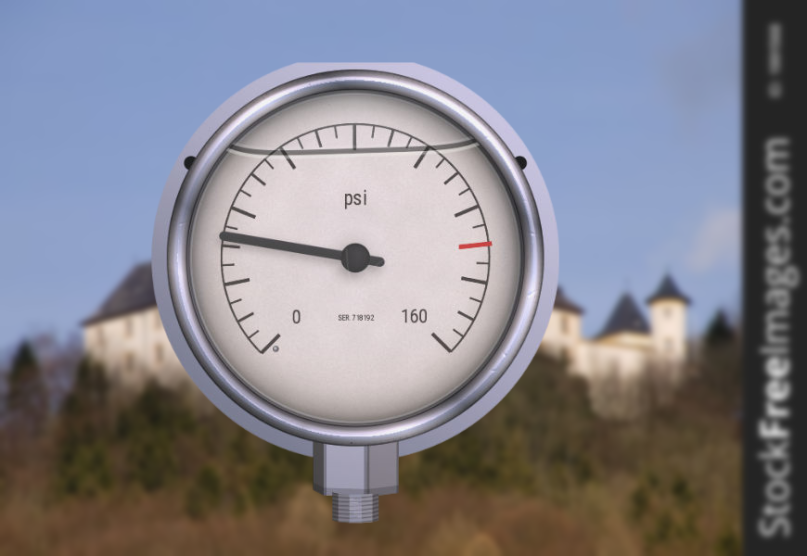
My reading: {"value": 32.5, "unit": "psi"}
